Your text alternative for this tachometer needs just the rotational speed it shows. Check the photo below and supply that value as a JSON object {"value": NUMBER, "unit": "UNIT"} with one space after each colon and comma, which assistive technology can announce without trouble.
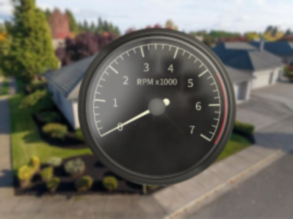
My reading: {"value": 0, "unit": "rpm"}
